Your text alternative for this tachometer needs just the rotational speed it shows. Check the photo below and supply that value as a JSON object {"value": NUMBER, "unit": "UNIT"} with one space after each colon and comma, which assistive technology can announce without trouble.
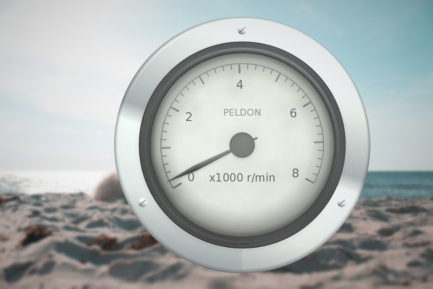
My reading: {"value": 200, "unit": "rpm"}
